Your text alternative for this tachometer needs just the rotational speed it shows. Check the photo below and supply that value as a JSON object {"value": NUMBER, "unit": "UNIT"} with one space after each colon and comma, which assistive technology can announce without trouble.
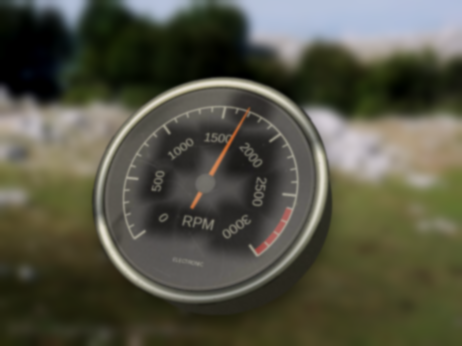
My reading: {"value": 1700, "unit": "rpm"}
